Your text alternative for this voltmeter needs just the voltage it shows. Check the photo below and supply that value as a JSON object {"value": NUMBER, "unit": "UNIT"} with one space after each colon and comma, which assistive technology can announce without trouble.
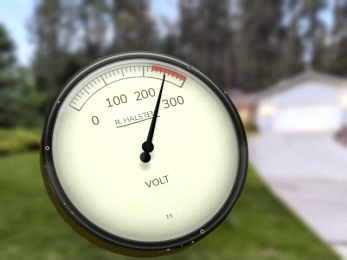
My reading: {"value": 250, "unit": "V"}
